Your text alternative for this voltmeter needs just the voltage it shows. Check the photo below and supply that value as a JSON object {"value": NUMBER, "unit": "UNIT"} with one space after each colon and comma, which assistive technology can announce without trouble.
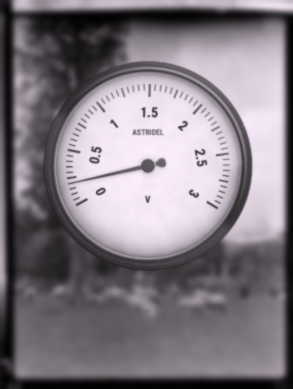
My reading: {"value": 0.2, "unit": "V"}
